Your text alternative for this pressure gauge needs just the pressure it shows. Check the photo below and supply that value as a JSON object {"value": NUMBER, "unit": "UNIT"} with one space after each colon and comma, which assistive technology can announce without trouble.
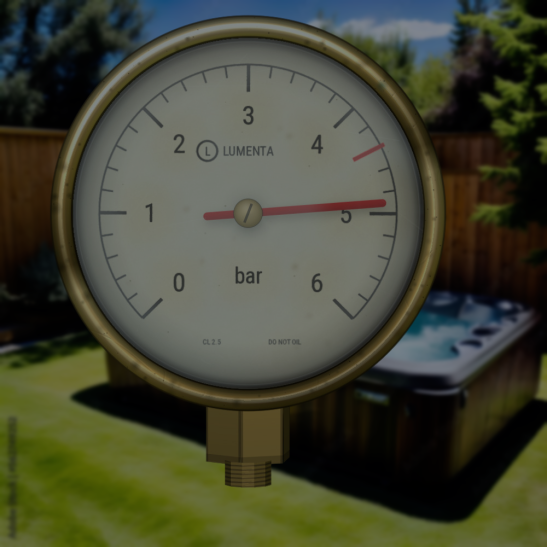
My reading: {"value": 4.9, "unit": "bar"}
